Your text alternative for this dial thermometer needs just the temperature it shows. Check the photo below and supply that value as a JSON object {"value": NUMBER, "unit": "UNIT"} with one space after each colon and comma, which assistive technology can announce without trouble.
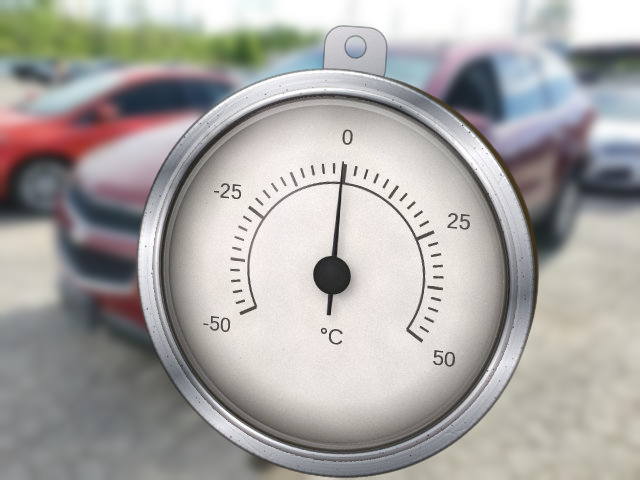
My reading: {"value": 0, "unit": "°C"}
